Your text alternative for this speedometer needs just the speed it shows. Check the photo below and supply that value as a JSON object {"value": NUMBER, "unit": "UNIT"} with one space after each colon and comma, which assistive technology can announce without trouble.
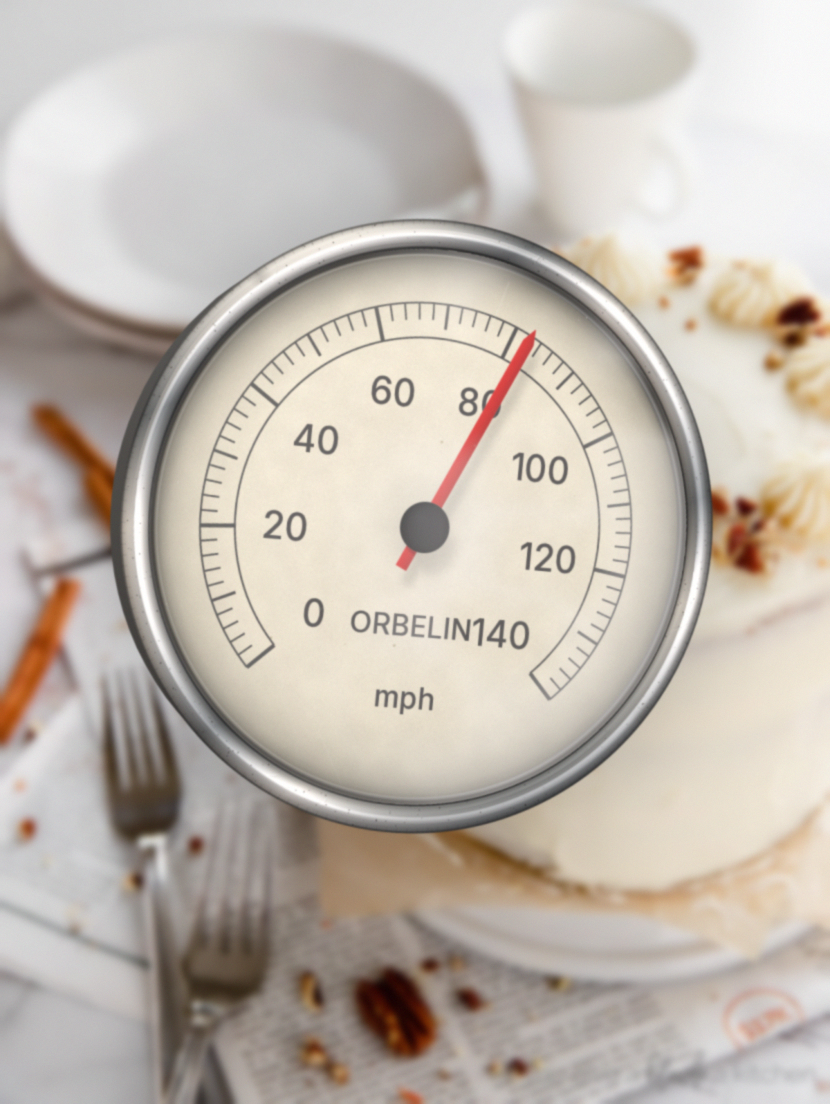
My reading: {"value": 82, "unit": "mph"}
